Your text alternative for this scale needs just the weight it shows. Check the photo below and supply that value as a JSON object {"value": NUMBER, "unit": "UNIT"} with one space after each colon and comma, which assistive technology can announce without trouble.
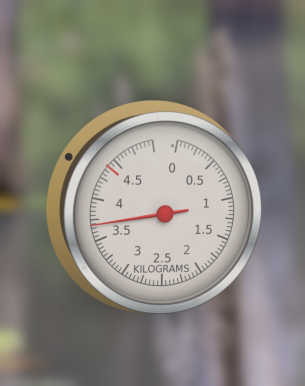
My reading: {"value": 3.7, "unit": "kg"}
